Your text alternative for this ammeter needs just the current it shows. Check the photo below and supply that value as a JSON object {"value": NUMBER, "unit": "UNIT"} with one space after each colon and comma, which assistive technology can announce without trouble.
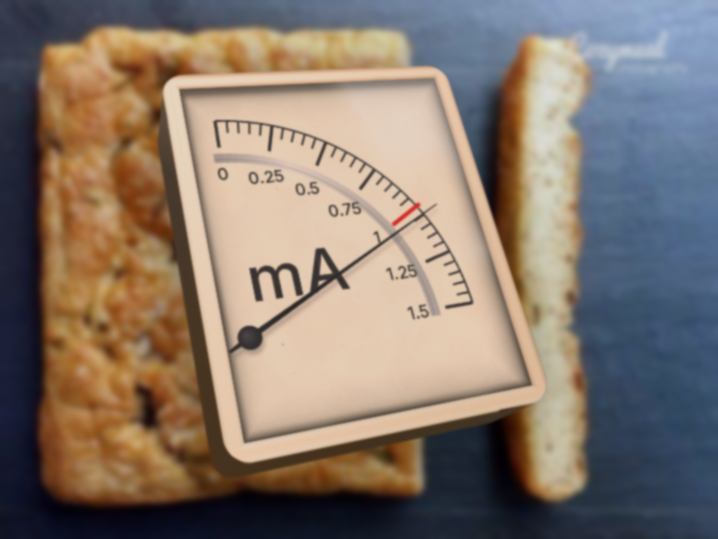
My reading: {"value": 1.05, "unit": "mA"}
